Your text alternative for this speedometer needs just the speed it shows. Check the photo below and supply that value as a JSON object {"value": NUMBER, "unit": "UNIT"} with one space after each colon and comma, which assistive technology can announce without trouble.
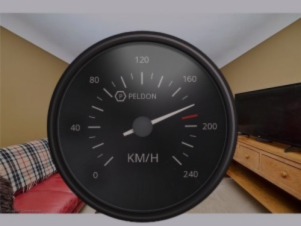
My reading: {"value": 180, "unit": "km/h"}
